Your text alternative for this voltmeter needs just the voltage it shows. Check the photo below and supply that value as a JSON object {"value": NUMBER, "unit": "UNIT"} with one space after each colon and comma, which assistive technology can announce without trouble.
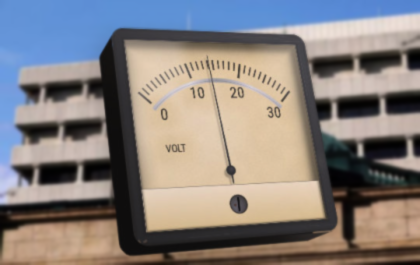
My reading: {"value": 14, "unit": "V"}
